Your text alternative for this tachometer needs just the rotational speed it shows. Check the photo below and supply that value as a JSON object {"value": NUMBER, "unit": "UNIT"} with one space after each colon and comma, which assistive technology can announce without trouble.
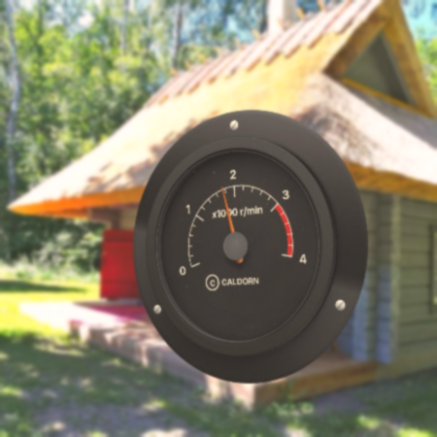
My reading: {"value": 1800, "unit": "rpm"}
